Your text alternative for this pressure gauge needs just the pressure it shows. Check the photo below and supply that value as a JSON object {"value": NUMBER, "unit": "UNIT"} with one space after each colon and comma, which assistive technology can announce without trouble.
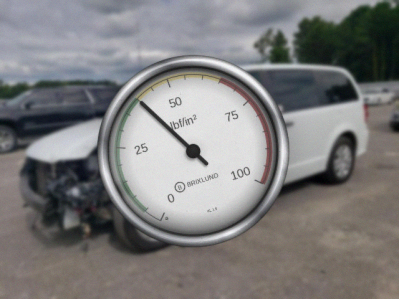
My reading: {"value": 40, "unit": "psi"}
